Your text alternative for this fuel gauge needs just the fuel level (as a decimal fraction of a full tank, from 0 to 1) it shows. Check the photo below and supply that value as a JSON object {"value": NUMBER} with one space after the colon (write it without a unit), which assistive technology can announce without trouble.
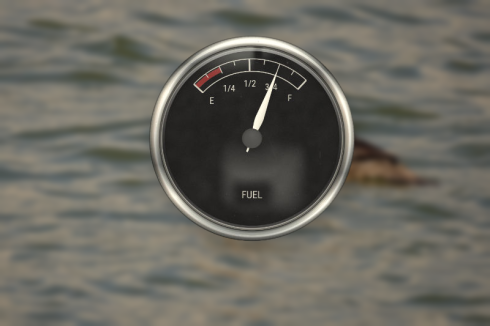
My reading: {"value": 0.75}
